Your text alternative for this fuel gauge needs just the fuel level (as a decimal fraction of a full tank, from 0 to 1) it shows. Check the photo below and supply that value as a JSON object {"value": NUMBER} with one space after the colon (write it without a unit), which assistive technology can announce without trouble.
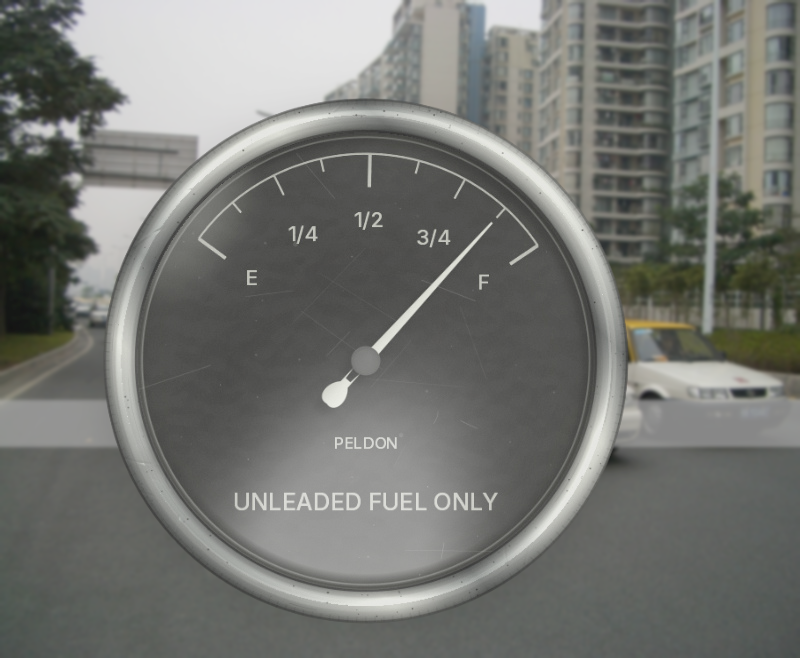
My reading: {"value": 0.875}
